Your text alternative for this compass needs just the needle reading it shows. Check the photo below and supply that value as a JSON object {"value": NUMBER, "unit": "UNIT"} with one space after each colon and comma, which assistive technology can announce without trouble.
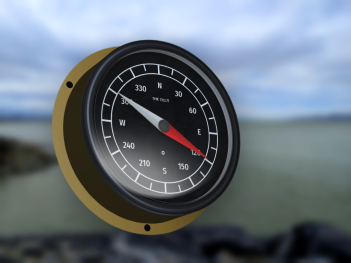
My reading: {"value": 120, "unit": "°"}
